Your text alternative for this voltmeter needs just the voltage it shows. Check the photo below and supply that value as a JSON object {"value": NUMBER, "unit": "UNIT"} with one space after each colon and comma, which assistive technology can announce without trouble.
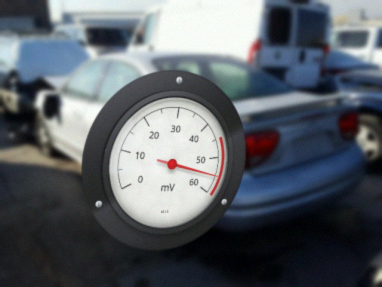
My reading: {"value": 55, "unit": "mV"}
